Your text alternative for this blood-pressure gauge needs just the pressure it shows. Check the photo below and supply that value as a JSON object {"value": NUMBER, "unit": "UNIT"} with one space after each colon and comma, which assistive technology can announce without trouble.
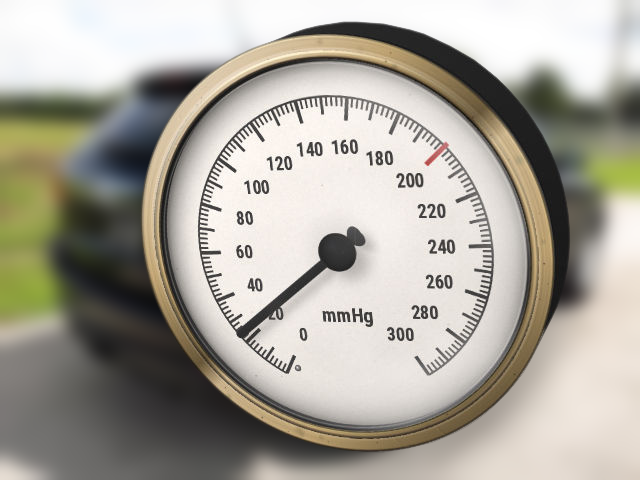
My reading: {"value": 24, "unit": "mmHg"}
